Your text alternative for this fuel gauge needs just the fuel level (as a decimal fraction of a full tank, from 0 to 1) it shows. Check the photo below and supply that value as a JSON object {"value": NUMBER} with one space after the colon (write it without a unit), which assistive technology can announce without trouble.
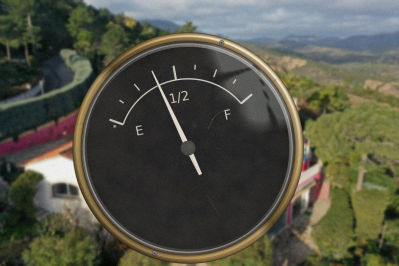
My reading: {"value": 0.375}
